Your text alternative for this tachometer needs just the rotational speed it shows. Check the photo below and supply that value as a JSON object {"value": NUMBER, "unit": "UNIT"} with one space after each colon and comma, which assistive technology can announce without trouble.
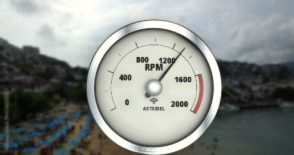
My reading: {"value": 1300, "unit": "rpm"}
